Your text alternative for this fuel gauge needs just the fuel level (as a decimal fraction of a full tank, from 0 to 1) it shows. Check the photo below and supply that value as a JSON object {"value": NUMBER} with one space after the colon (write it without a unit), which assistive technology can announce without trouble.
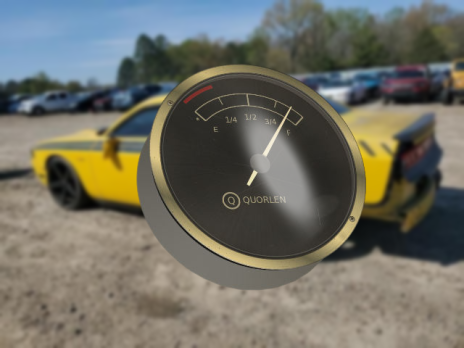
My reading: {"value": 0.875}
